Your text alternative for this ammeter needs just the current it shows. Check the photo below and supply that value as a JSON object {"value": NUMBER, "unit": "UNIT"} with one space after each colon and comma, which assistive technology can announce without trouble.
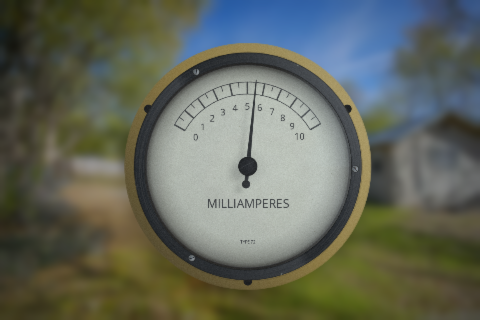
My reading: {"value": 5.5, "unit": "mA"}
